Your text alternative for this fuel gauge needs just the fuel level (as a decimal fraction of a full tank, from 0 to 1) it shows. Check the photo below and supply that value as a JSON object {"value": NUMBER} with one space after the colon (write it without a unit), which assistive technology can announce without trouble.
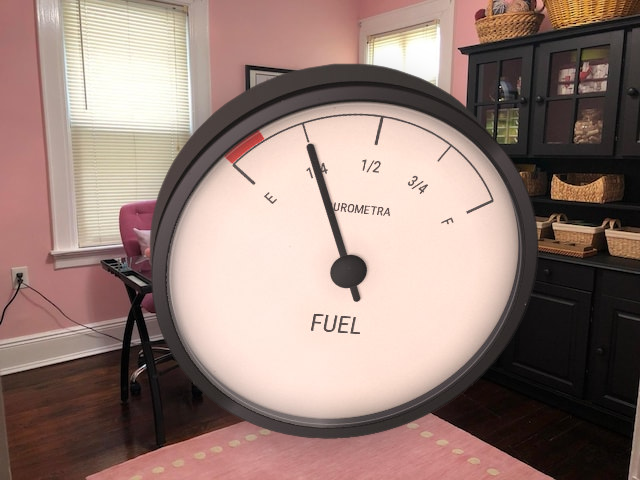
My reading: {"value": 0.25}
